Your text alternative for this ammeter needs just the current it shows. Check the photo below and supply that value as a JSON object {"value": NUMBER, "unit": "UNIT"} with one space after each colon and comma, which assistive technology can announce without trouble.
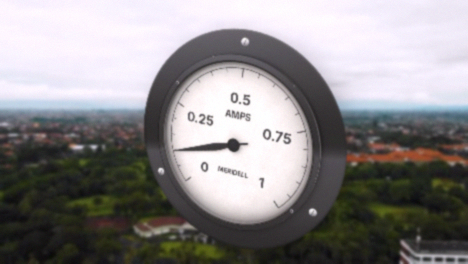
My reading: {"value": 0.1, "unit": "A"}
